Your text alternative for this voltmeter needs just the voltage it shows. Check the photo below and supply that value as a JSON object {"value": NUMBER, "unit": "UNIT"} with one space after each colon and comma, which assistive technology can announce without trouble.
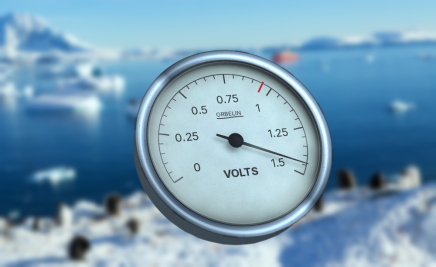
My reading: {"value": 1.45, "unit": "V"}
